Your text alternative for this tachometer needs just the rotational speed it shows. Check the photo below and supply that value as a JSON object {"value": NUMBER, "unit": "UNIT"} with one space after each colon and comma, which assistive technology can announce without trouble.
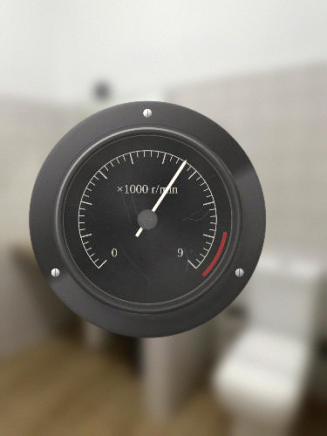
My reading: {"value": 5600, "unit": "rpm"}
